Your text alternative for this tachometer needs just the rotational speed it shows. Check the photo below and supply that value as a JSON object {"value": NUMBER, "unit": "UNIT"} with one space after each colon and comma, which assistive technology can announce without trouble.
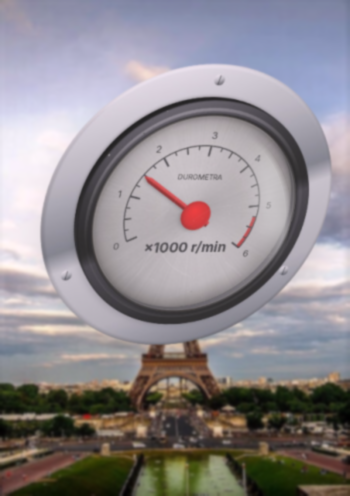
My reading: {"value": 1500, "unit": "rpm"}
